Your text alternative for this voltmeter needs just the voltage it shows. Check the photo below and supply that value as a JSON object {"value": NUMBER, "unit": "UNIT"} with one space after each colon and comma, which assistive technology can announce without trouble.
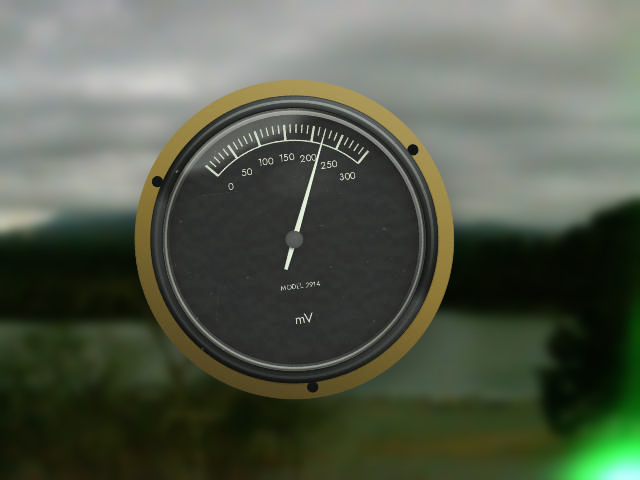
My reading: {"value": 220, "unit": "mV"}
